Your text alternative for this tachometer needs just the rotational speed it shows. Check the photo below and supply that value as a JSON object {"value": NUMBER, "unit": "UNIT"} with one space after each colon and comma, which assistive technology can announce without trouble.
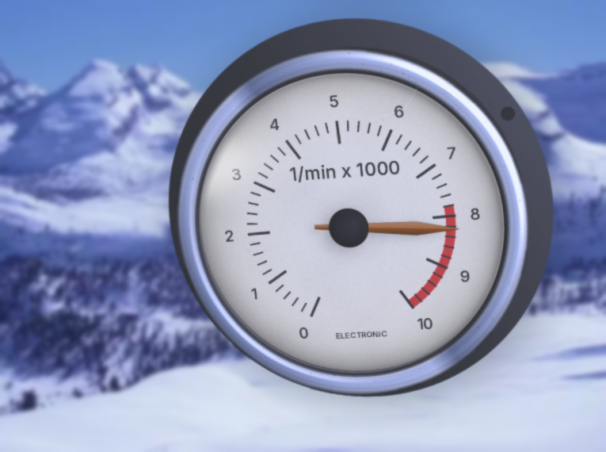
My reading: {"value": 8200, "unit": "rpm"}
